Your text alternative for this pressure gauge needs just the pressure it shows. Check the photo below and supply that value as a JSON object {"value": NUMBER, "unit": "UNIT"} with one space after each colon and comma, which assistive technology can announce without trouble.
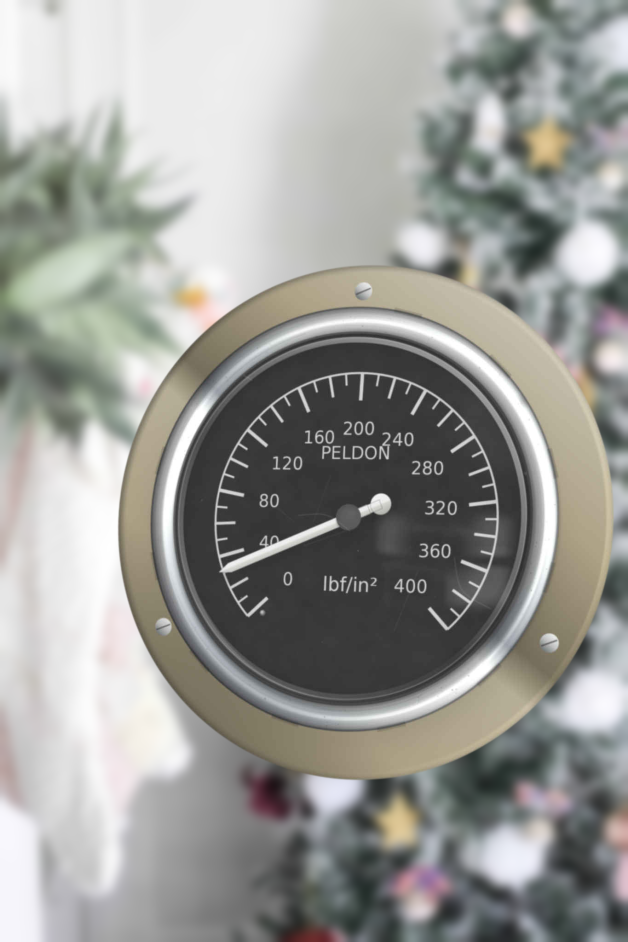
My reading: {"value": 30, "unit": "psi"}
